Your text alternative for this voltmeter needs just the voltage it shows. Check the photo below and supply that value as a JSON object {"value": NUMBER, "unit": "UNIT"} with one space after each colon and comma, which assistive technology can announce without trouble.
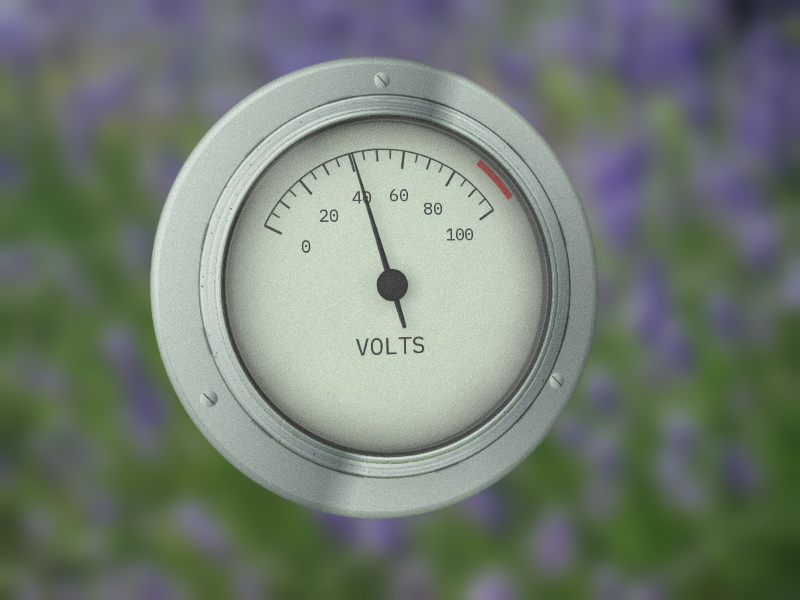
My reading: {"value": 40, "unit": "V"}
